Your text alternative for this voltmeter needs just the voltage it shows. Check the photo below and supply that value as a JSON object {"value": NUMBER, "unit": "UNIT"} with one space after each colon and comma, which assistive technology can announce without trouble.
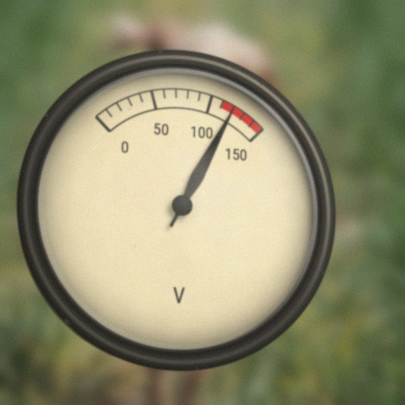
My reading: {"value": 120, "unit": "V"}
